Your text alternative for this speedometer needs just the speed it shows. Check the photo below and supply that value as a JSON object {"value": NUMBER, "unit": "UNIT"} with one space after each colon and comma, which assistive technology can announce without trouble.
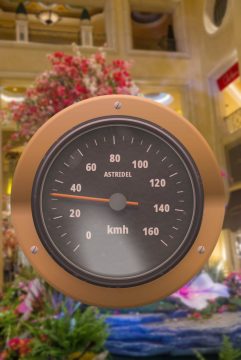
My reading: {"value": 32.5, "unit": "km/h"}
